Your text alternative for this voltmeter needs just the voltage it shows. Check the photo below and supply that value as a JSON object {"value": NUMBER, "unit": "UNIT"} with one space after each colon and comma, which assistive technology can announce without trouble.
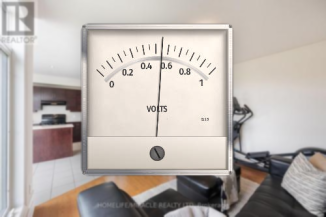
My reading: {"value": 0.55, "unit": "V"}
